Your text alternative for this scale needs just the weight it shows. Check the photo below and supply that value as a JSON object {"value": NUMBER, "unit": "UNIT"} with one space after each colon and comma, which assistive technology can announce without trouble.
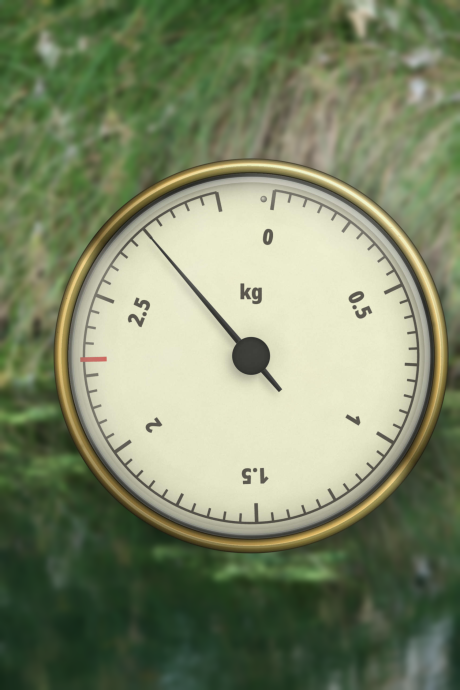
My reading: {"value": 2.75, "unit": "kg"}
